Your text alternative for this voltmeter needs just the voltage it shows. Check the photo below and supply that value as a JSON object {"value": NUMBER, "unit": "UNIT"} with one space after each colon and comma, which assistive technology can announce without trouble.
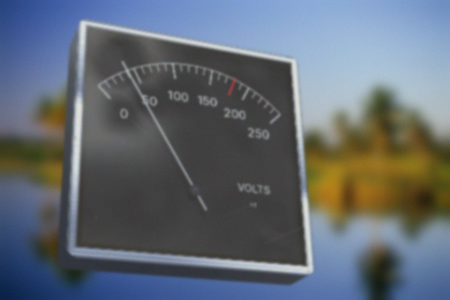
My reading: {"value": 40, "unit": "V"}
